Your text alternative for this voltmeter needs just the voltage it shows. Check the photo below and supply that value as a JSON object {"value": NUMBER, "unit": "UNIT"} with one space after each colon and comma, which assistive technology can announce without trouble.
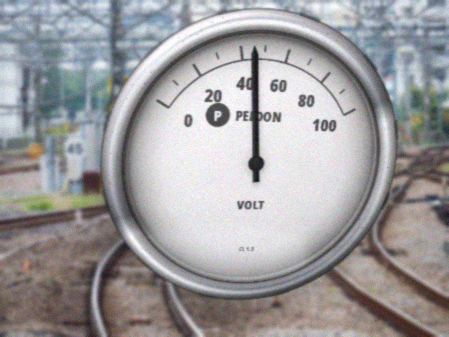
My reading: {"value": 45, "unit": "V"}
